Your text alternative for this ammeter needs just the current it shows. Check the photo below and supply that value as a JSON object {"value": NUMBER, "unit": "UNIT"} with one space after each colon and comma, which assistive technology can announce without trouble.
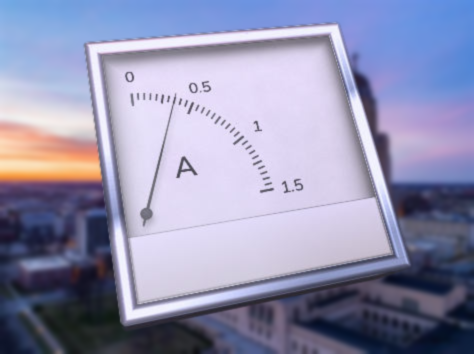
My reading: {"value": 0.35, "unit": "A"}
